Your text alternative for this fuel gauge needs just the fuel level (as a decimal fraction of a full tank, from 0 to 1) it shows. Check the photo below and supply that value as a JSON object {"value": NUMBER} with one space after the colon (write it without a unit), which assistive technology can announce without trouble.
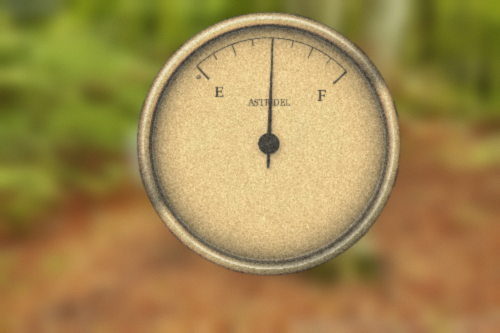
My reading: {"value": 0.5}
